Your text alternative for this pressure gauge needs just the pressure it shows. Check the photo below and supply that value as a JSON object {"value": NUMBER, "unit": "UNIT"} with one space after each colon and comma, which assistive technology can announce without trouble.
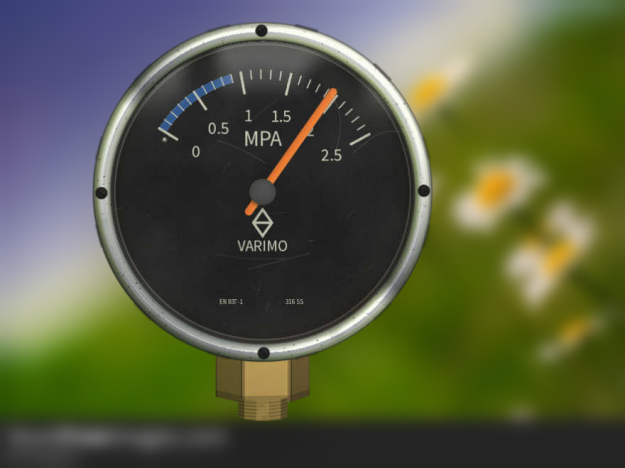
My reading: {"value": 1.95, "unit": "MPa"}
